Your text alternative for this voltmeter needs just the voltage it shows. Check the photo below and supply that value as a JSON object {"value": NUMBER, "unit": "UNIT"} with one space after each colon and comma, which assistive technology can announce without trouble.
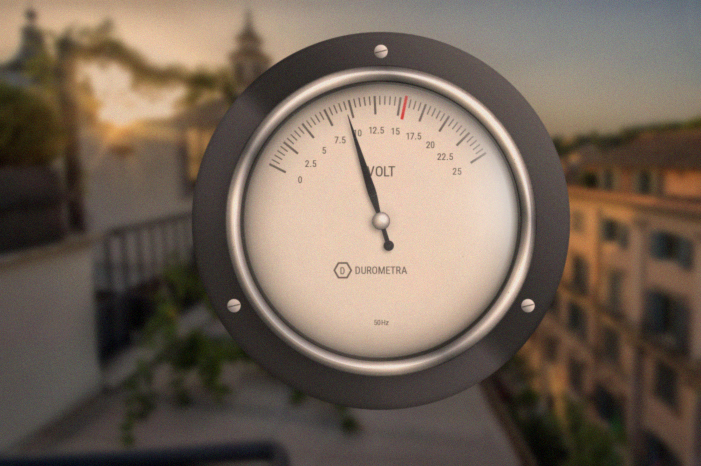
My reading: {"value": 9.5, "unit": "V"}
